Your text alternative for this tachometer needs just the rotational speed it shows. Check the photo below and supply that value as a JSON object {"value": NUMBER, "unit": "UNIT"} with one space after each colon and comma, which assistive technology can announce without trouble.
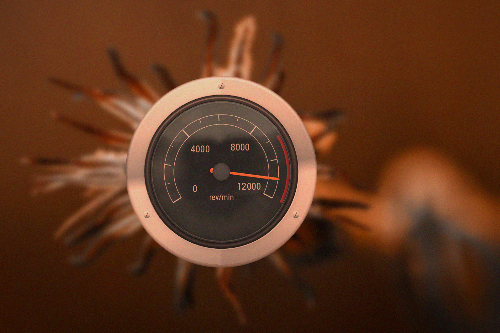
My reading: {"value": 11000, "unit": "rpm"}
